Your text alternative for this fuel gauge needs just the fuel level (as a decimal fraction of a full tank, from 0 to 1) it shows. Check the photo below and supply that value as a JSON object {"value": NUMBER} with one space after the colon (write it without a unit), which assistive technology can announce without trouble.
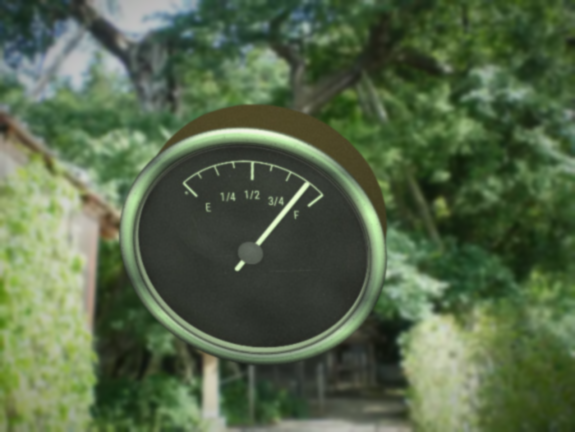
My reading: {"value": 0.875}
